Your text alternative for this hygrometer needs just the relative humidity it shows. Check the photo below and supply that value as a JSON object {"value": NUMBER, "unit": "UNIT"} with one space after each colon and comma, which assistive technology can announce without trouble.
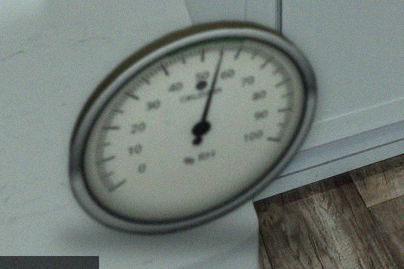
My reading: {"value": 55, "unit": "%"}
